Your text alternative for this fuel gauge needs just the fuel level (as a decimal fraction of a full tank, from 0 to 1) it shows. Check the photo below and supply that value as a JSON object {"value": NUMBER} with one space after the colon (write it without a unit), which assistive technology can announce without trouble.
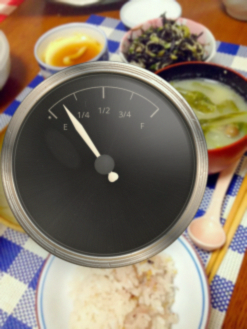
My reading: {"value": 0.125}
